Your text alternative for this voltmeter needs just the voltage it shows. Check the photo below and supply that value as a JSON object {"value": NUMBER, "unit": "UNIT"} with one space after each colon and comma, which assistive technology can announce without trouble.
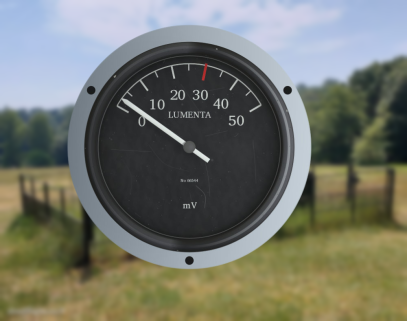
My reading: {"value": 2.5, "unit": "mV"}
